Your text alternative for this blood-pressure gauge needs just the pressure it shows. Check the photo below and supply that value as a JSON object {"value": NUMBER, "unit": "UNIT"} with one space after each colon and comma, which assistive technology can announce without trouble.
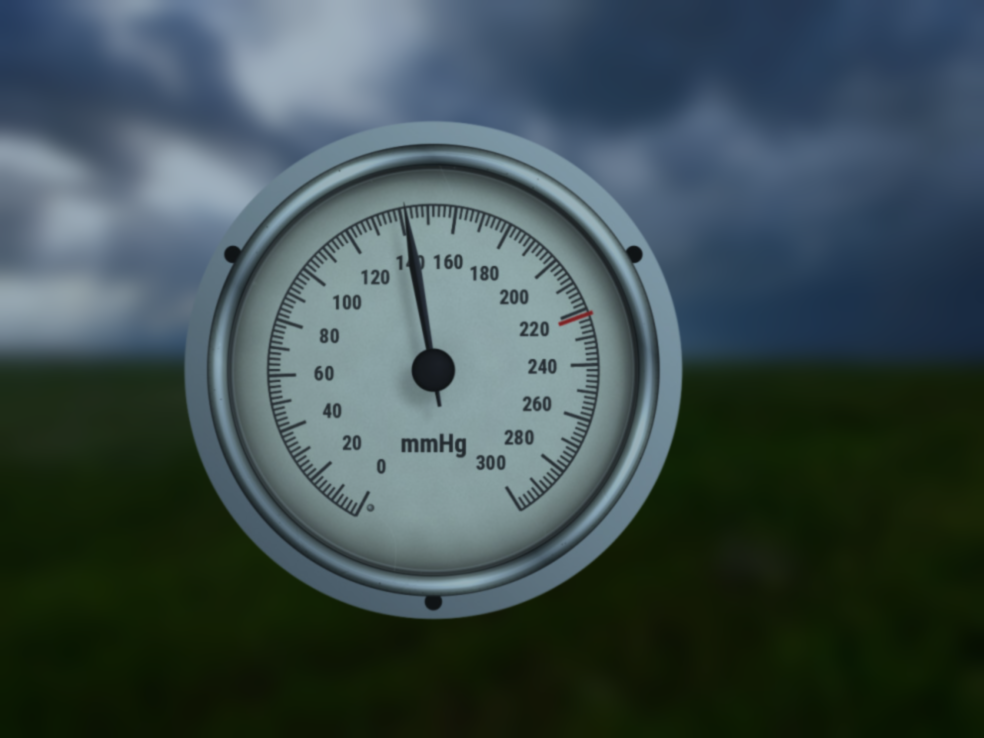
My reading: {"value": 142, "unit": "mmHg"}
